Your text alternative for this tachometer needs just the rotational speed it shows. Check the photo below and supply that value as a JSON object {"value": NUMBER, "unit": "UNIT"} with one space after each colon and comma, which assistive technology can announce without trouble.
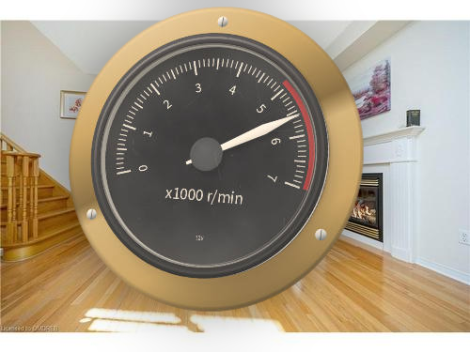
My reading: {"value": 5600, "unit": "rpm"}
